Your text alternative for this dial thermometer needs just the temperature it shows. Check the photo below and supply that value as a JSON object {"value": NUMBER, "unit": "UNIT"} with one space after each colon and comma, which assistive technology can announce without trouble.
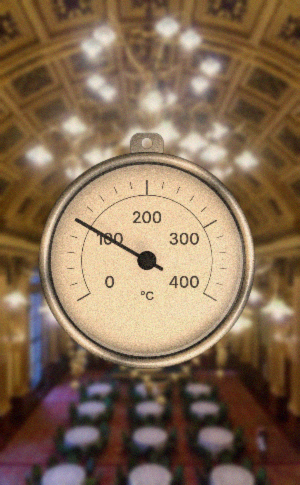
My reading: {"value": 100, "unit": "°C"}
